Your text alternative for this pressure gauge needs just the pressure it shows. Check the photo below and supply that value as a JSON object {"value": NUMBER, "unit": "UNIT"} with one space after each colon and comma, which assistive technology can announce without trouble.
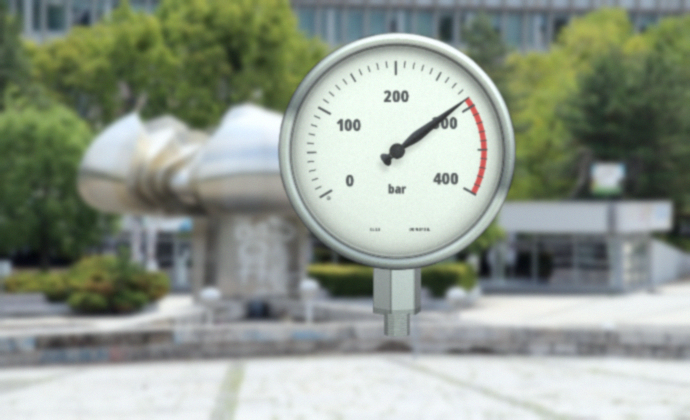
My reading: {"value": 290, "unit": "bar"}
